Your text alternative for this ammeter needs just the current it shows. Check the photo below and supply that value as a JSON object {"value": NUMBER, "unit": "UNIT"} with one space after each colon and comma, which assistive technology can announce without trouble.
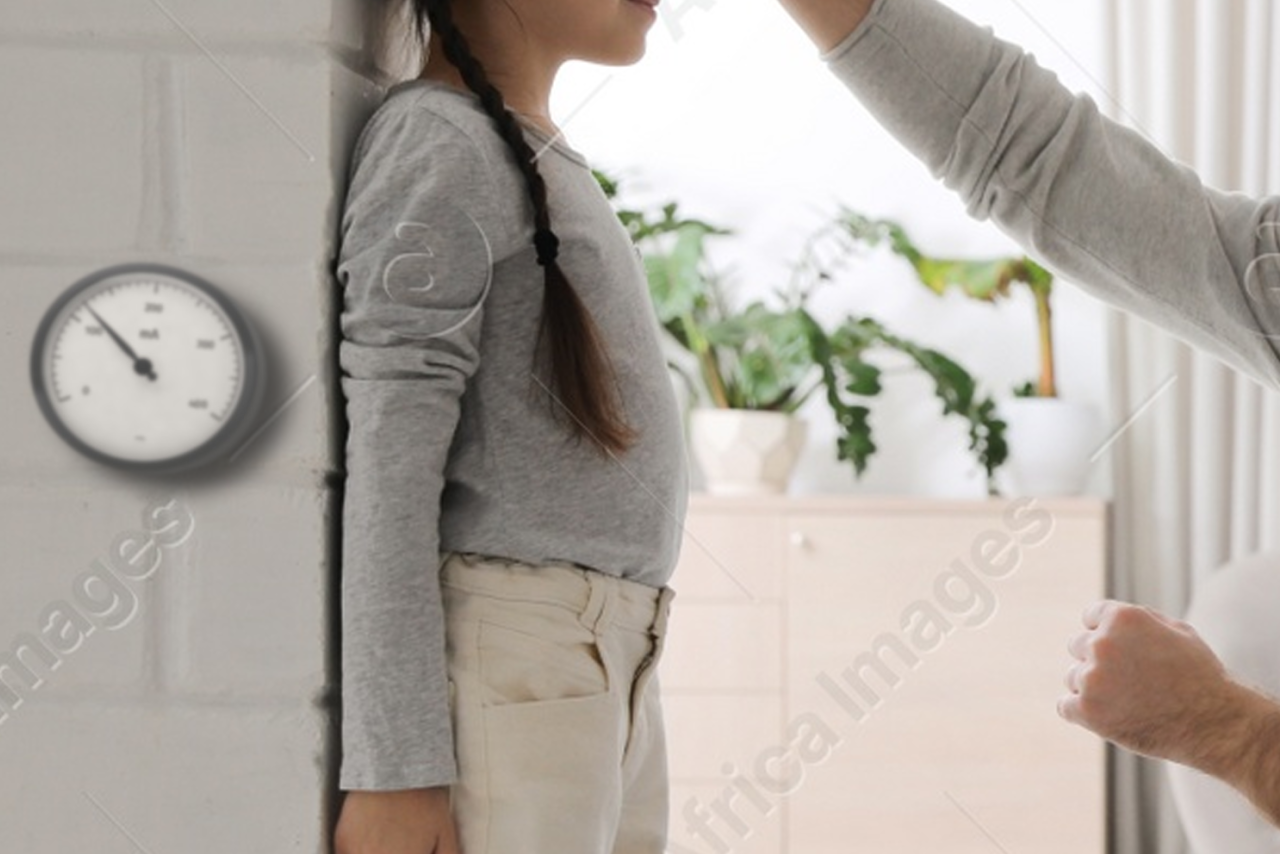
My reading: {"value": 120, "unit": "mA"}
